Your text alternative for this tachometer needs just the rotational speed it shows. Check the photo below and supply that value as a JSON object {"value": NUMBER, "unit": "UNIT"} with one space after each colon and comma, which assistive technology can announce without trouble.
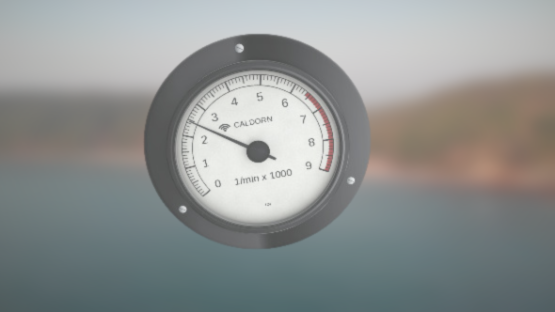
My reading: {"value": 2500, "unit": "rpm"}
